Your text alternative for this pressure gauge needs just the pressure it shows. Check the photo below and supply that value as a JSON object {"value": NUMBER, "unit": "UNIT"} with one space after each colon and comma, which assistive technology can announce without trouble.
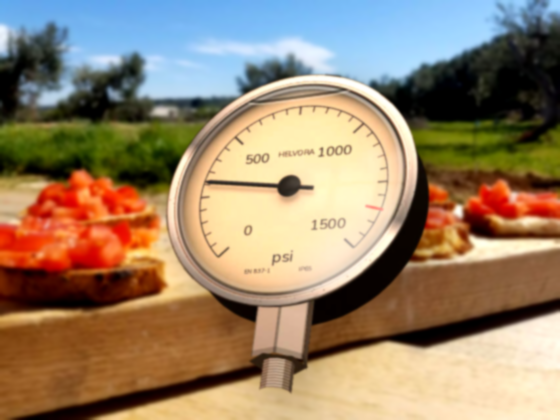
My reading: {"value": 300, "unit": "psi"}
